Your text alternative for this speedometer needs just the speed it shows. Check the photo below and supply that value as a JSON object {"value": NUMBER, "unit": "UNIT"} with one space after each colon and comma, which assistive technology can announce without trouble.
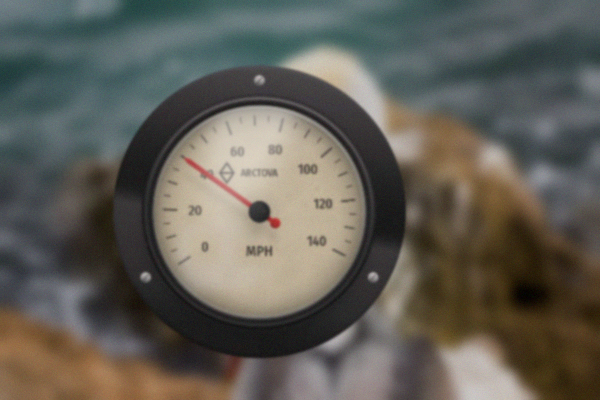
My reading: {"value": 40, "unit": "mph"}
